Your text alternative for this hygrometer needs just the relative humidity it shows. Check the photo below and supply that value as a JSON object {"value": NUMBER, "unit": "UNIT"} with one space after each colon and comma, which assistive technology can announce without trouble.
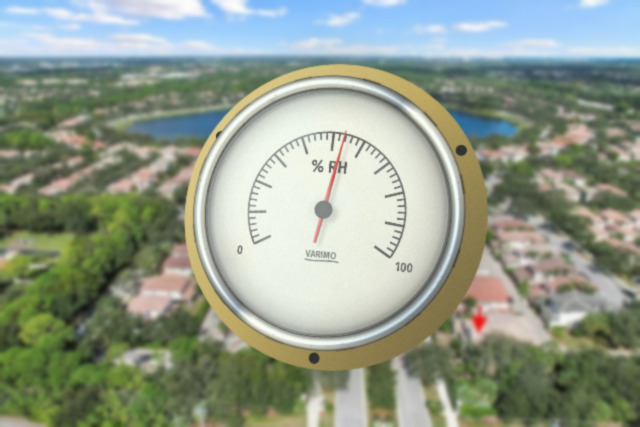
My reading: {"value": 54, "unit": "%"}
